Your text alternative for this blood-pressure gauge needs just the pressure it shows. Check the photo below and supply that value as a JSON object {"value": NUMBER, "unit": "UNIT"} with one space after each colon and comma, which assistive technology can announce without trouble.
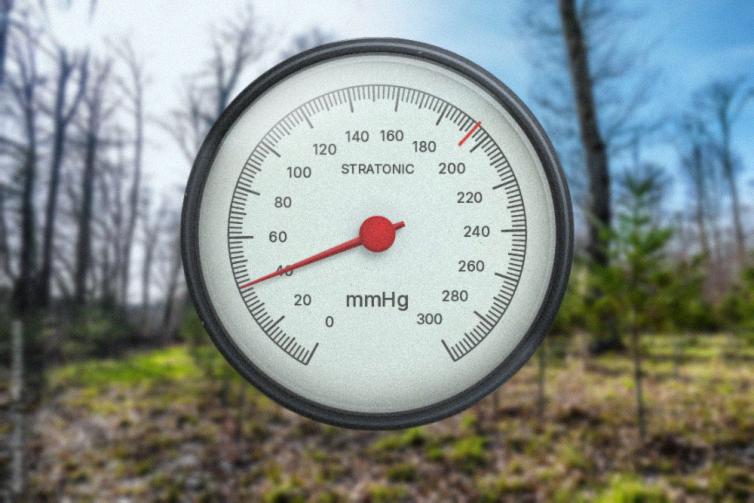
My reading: {"value": 40, "unit": "mmHg"}
